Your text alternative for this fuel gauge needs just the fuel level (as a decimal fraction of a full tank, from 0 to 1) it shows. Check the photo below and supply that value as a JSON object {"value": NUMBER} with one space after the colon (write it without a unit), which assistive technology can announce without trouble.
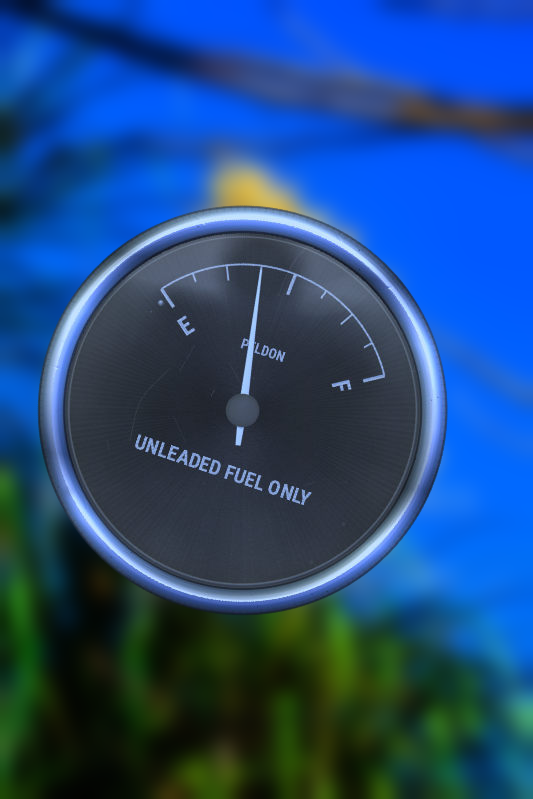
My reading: {"value": 0.375}
